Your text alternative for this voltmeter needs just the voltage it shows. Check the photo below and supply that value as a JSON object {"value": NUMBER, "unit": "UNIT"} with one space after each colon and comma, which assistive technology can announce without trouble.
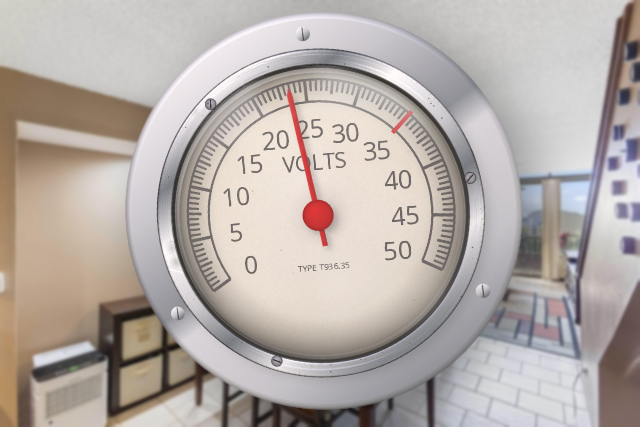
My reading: {"value": 23.5, "unit": "V"}
